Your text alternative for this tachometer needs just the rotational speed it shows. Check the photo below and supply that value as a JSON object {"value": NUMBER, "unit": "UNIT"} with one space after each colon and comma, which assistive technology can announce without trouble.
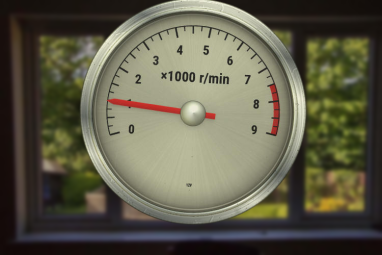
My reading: {"value": 1000, "unit": "rpm"}
